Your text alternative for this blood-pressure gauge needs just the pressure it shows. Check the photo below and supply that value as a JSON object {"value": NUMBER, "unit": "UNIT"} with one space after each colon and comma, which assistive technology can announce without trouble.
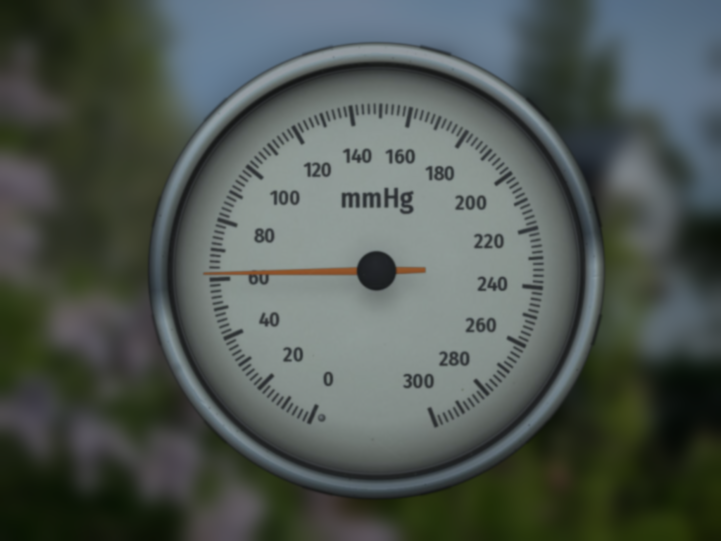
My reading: {"value": 62, "unit": "mmHg"}
